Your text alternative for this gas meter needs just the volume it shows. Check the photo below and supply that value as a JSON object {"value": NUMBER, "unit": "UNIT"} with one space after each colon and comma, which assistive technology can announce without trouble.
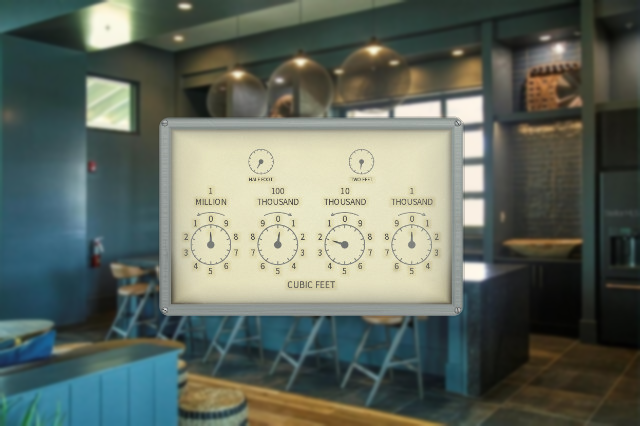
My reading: {"value": 2000, "unit": "ft³"}
